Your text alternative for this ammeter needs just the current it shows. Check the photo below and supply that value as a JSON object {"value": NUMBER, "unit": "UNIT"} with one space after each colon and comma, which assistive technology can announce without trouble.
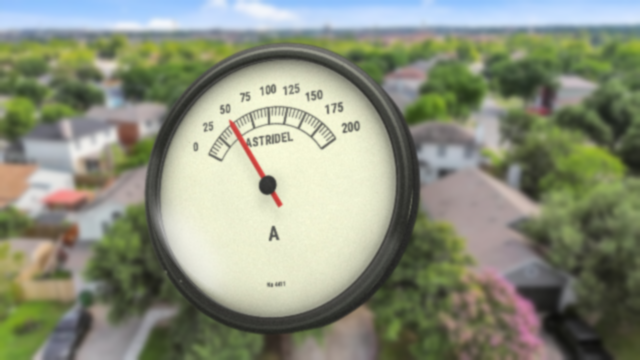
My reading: {"value": 50, "unit": "A"}
